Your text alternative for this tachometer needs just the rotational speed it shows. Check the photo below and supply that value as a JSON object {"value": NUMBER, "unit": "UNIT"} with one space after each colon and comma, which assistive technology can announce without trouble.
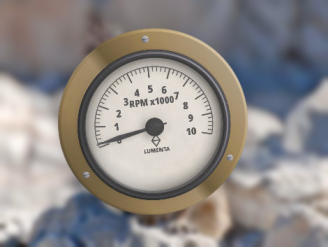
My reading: {"value": 200, "unit": "rpm"}
